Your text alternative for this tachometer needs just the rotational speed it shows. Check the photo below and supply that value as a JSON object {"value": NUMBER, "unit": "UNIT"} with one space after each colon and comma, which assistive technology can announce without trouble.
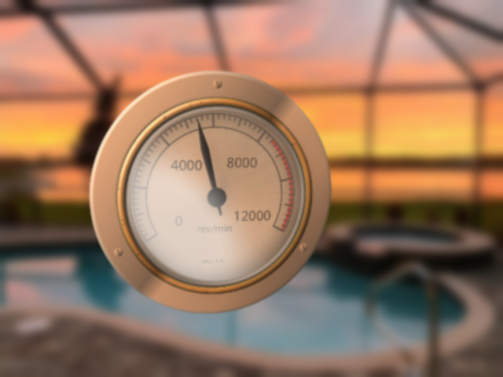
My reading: {"value": 5400, "unit": "rpm"}
